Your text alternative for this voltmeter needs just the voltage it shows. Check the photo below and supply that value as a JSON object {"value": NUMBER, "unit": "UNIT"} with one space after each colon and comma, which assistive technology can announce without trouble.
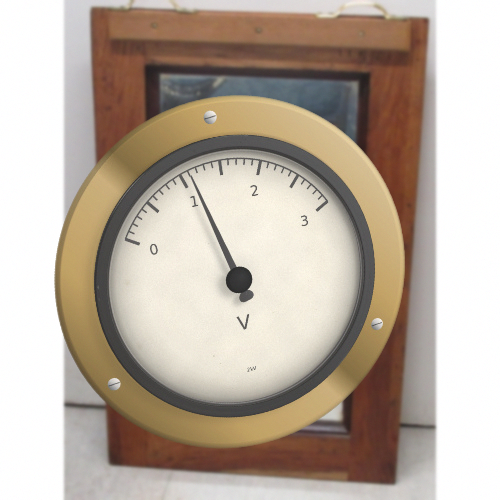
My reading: {"value": 1.1, "unit": "V"}
